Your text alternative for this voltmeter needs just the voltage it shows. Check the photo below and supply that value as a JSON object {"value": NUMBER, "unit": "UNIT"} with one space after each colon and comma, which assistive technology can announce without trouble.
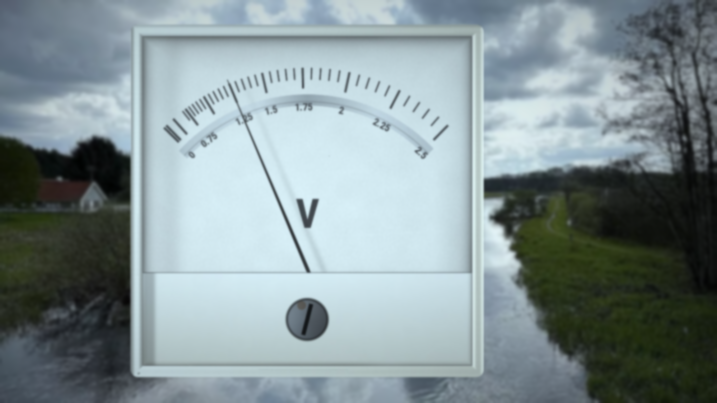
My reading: {"value": 1.25, "unit": "V"}
